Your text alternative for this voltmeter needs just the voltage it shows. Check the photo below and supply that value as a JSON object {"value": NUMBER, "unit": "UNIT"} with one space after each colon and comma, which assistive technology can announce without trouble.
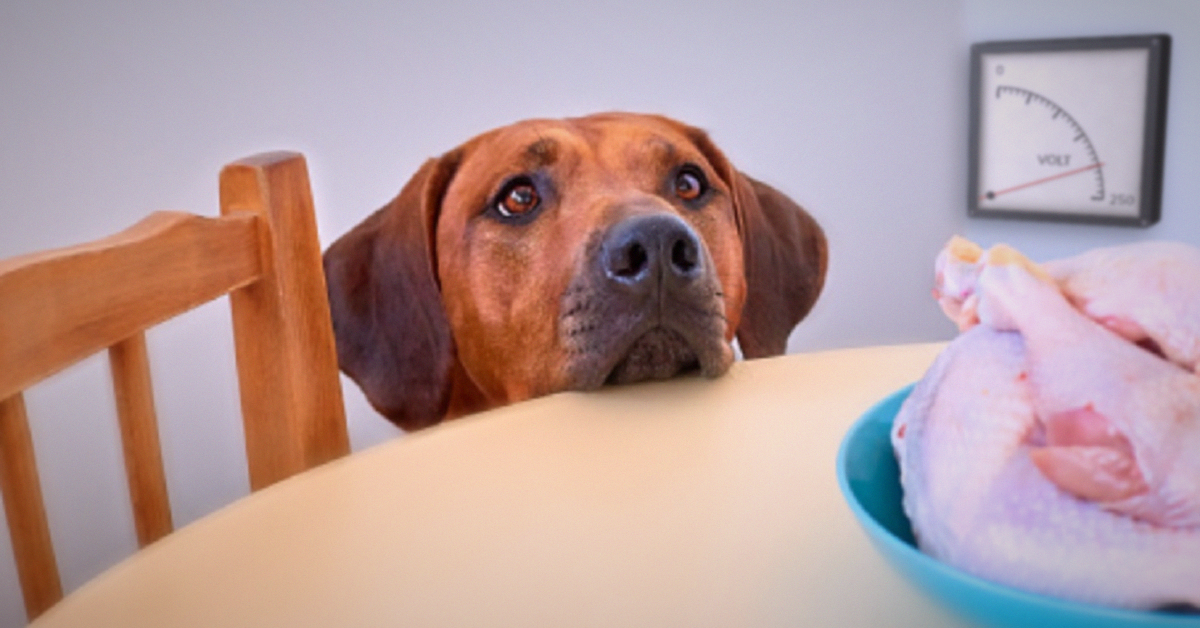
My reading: {"value": 200, "unit": "V"}
